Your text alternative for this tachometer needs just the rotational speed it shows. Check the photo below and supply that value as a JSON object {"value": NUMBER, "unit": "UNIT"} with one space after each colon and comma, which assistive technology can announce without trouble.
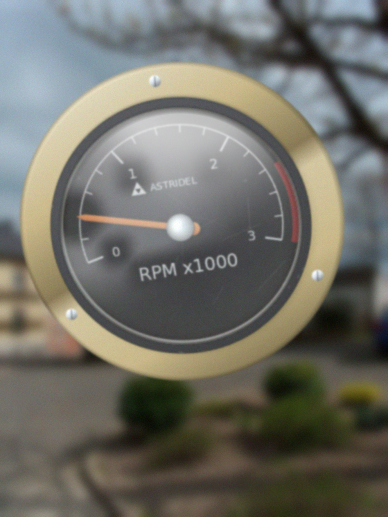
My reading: {"value": 400, "unit": "rpm"}
